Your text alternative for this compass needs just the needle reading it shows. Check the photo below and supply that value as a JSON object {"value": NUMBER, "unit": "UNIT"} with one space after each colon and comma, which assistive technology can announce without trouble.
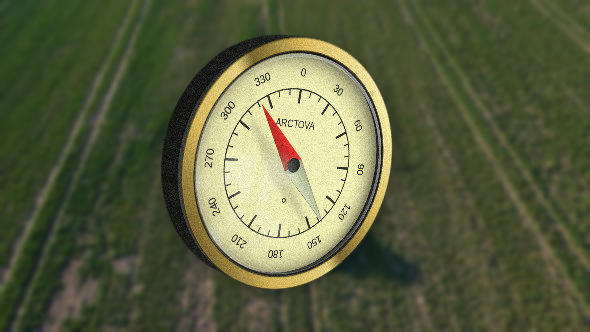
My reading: {"value": 320, "unit": "°"}
